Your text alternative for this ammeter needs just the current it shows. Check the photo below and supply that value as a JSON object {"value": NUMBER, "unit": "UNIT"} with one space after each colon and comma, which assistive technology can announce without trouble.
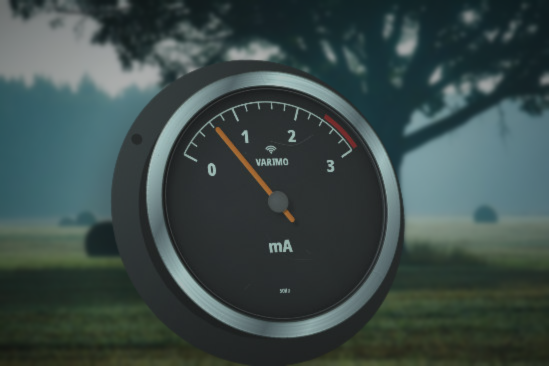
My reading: {"value": 0.6, "unit": "mA"}
